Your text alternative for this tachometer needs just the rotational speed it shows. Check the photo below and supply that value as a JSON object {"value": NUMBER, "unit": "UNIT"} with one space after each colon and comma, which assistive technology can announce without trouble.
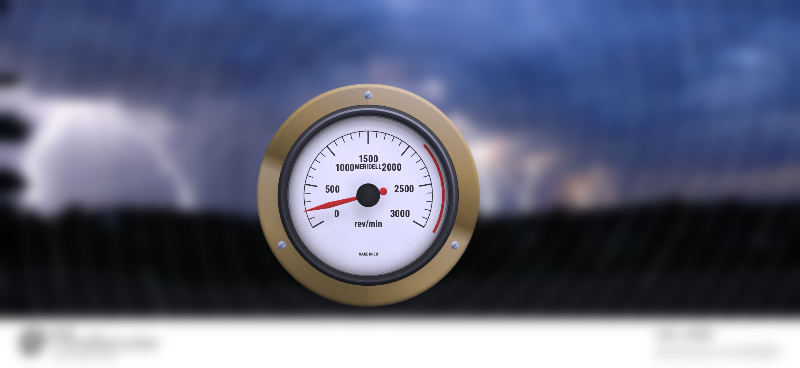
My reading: {"value": 200, "unit": "rpm"}
